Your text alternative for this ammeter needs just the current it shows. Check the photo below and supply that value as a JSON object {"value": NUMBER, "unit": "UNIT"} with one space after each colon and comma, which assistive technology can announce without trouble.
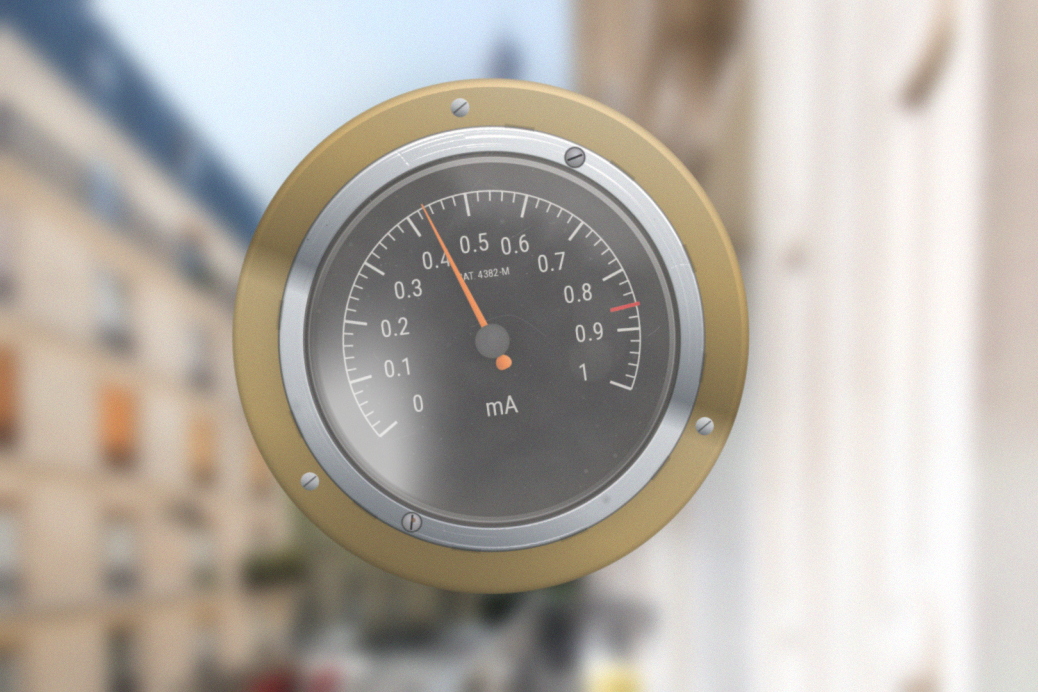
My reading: {"value": 0.43, "unit": "mA"}
